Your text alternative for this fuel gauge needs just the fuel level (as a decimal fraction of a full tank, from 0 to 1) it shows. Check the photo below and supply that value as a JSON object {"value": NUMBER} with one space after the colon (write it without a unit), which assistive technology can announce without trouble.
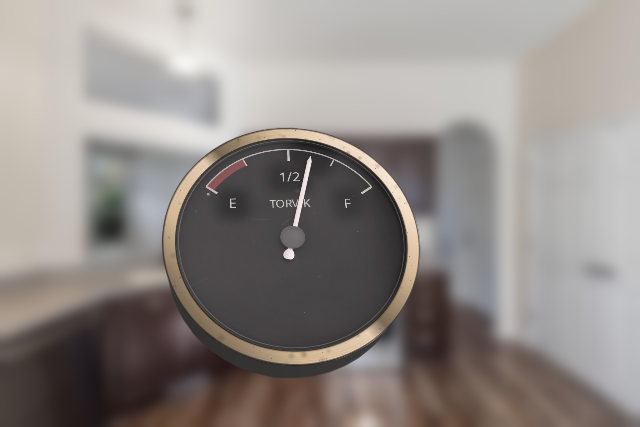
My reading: {"value": 0.625}
